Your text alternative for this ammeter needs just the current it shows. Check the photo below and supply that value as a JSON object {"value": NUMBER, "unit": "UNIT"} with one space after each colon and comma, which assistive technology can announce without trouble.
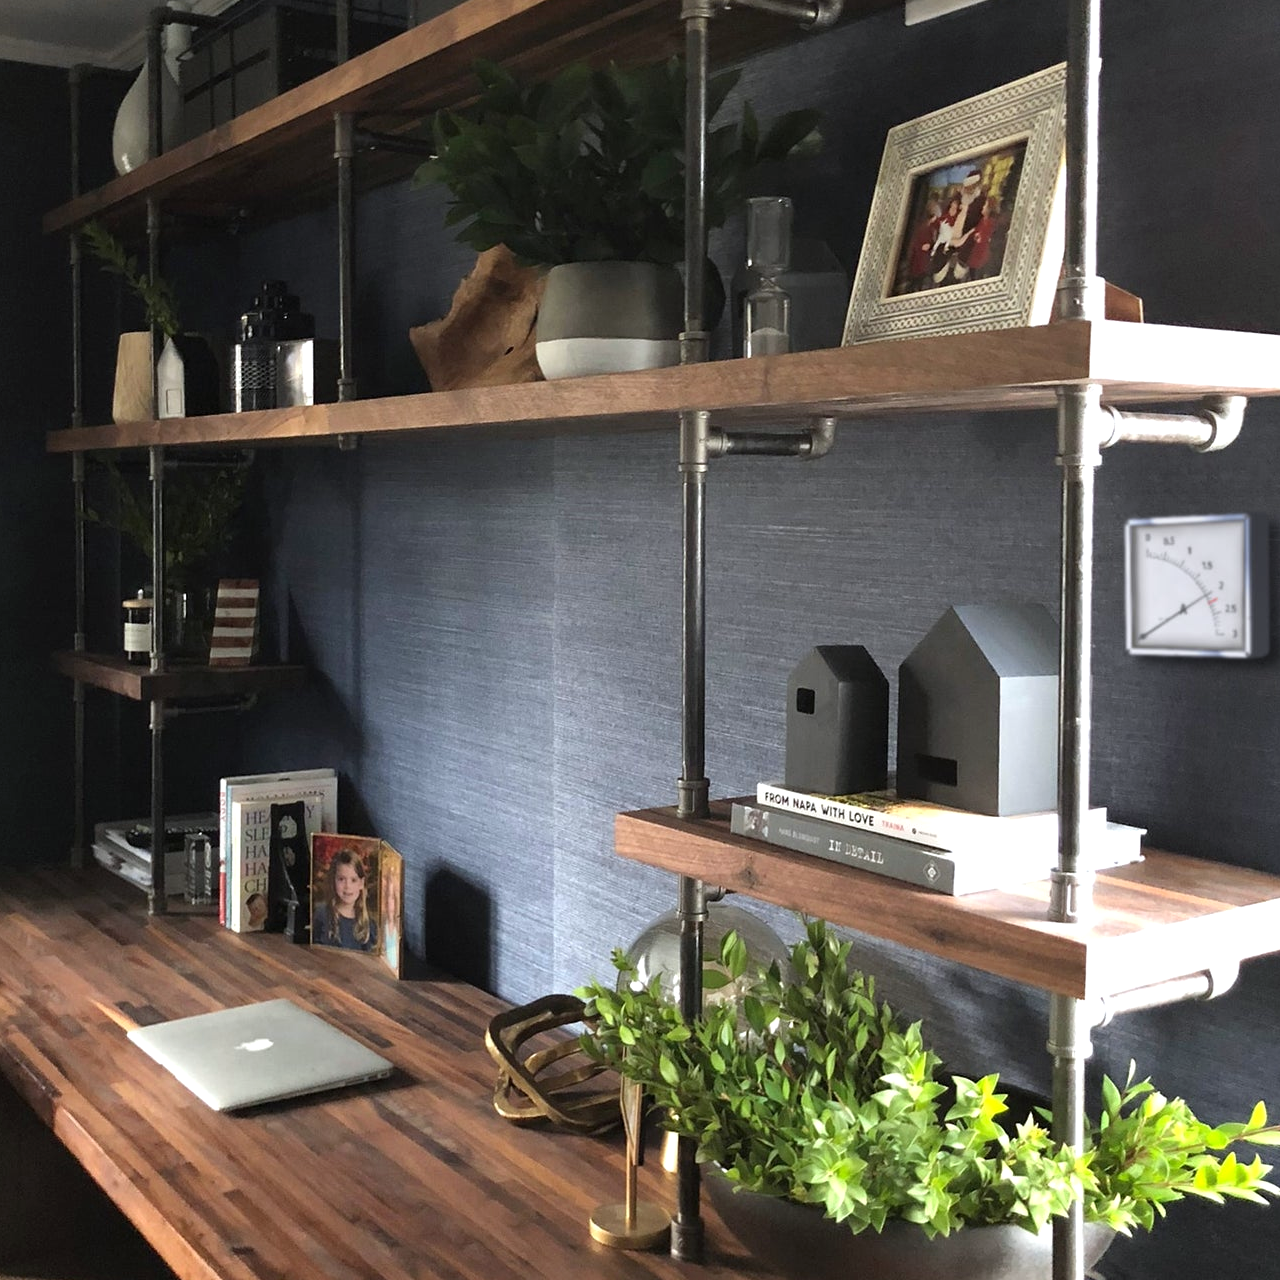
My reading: {"value": 2, "unit": "A"}
